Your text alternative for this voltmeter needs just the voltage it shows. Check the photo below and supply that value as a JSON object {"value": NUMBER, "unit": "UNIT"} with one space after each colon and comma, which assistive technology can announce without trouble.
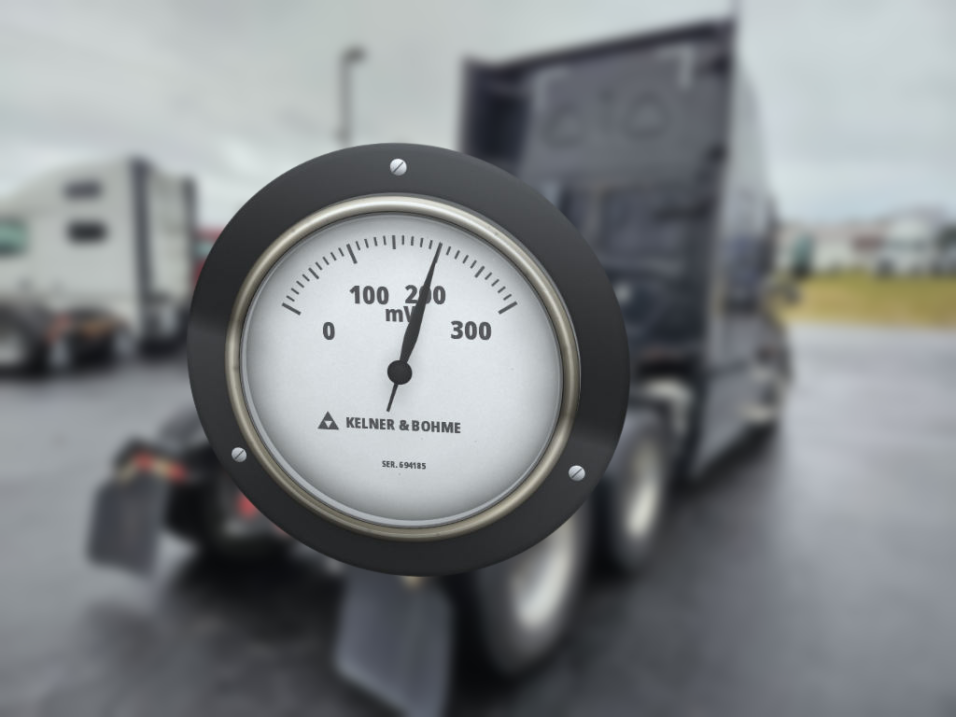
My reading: {"value": 200, "unit": "mV"}
